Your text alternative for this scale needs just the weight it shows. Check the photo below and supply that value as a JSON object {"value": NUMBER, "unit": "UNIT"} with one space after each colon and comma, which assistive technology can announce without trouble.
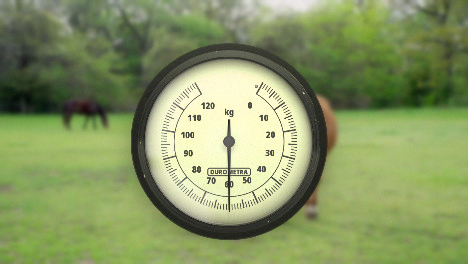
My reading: {"value": 60, "unit": "kg"}
